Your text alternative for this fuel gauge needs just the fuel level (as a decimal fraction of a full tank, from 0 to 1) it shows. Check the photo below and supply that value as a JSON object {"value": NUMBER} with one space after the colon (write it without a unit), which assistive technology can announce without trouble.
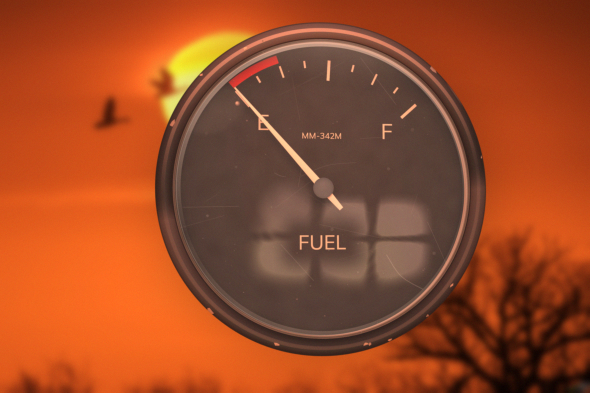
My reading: {"value": 0}
